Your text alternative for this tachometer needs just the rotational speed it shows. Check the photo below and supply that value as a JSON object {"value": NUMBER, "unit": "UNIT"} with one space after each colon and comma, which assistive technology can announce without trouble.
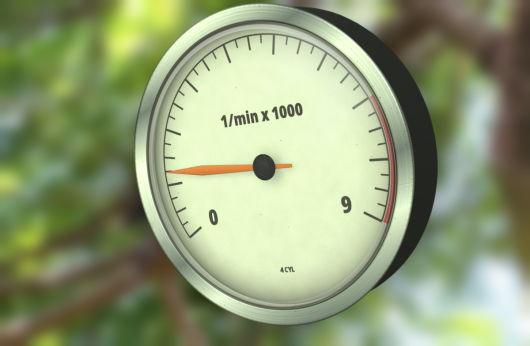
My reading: {"value": 1250, "unit": "rpm"}
